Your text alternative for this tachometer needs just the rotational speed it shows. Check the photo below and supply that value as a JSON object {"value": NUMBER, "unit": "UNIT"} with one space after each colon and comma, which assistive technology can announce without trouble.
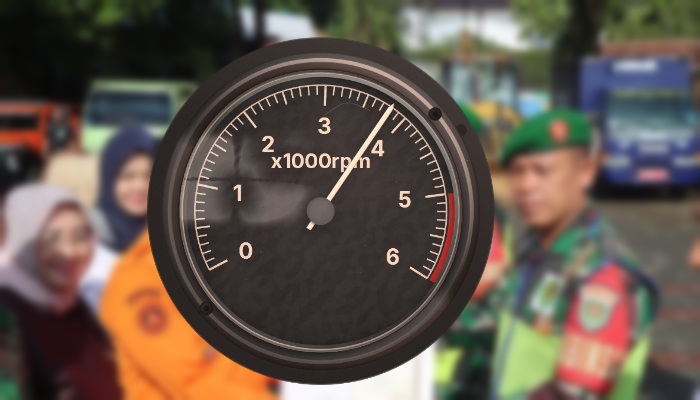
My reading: {"value": 3800, "unit": "rpm"}
